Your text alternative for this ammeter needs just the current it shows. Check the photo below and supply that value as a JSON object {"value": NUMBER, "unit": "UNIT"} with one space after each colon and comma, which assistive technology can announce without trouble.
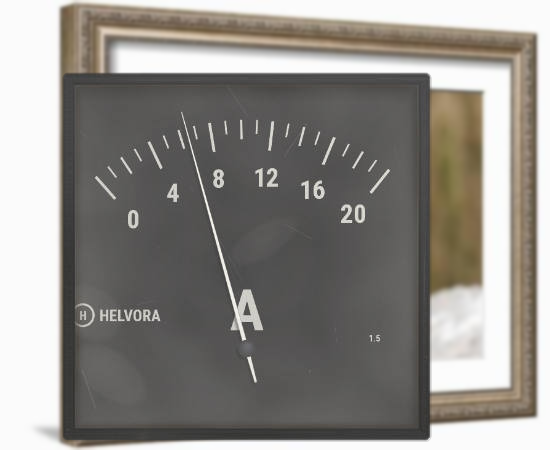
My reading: {"value": 6.5, "unit": "A"}
